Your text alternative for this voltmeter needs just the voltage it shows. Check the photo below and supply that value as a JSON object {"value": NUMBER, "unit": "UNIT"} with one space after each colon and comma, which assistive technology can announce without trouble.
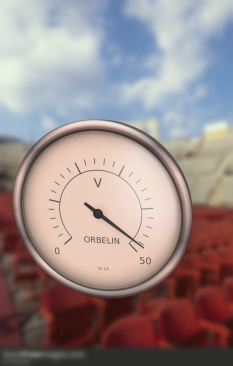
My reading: {"value": 48, "unit": "V"}
